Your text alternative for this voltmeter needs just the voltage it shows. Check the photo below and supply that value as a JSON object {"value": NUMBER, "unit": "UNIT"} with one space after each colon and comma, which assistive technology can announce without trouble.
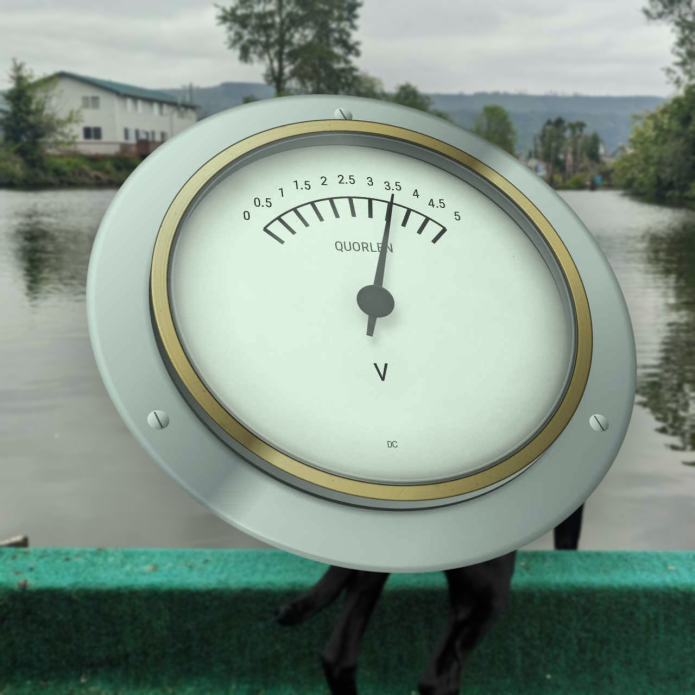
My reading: {"value": 3.5, "unit": "V"}
